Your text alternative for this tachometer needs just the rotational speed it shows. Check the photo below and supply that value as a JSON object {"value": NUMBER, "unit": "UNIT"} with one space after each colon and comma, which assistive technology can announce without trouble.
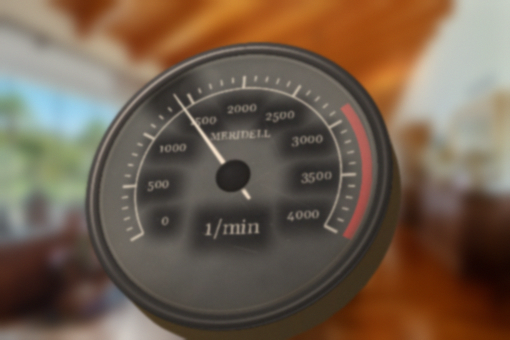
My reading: {"value": 1400, "unit": "rpm"}
